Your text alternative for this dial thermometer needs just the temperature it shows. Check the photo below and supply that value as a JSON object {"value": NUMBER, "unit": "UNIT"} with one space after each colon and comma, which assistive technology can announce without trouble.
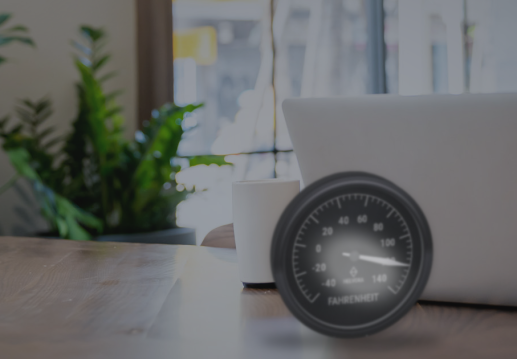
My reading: {"value": 120, "unit": "°F"}
